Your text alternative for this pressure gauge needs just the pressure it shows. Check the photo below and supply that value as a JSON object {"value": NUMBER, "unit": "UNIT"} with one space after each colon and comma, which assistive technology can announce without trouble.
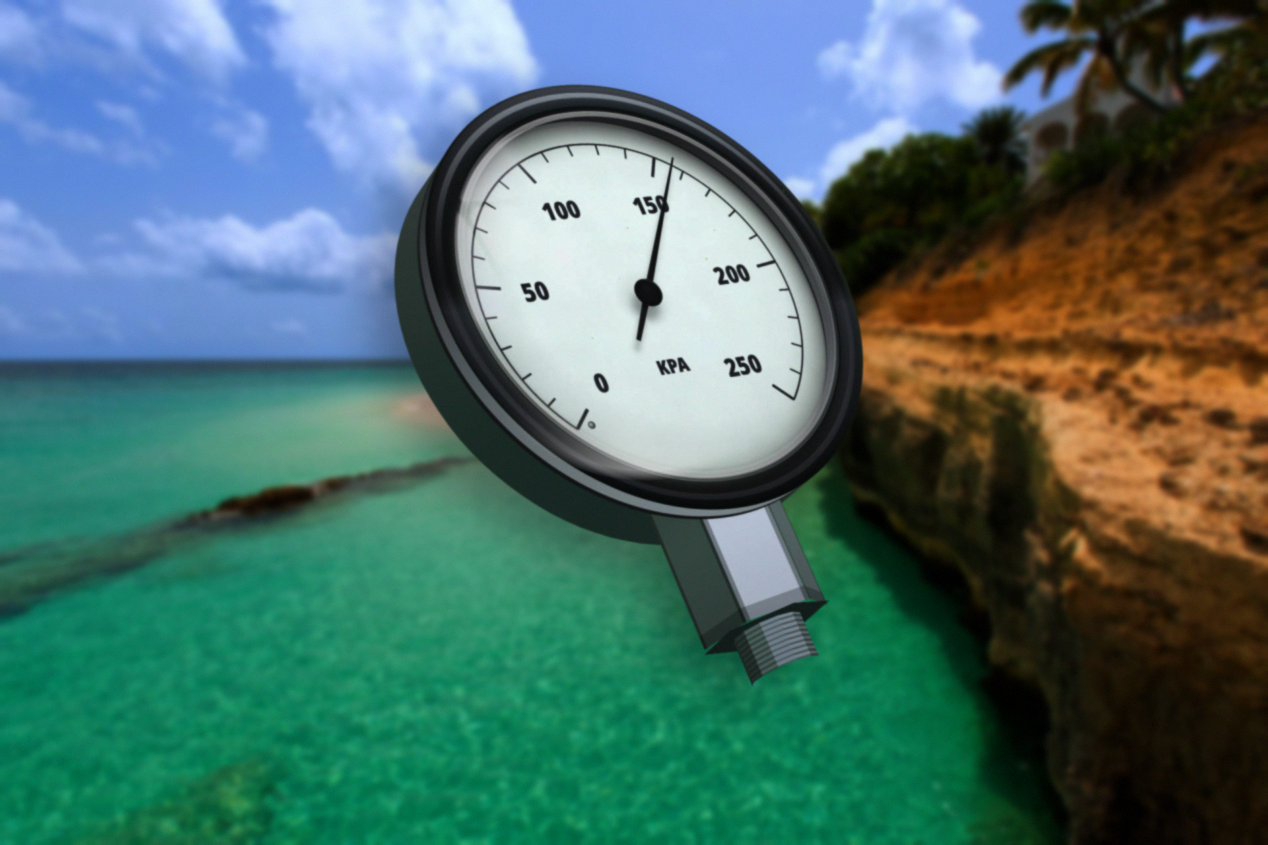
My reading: {"value": 155, "unit": "kPa"}
